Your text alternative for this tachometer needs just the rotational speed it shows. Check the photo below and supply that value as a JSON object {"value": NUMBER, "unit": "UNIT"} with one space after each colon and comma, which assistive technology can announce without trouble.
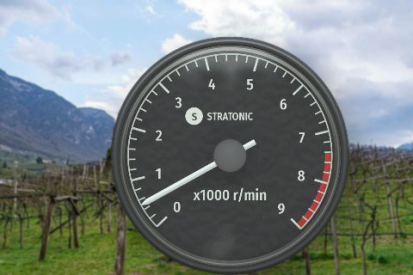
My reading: {"value": 500, "unit": "rpm"}
